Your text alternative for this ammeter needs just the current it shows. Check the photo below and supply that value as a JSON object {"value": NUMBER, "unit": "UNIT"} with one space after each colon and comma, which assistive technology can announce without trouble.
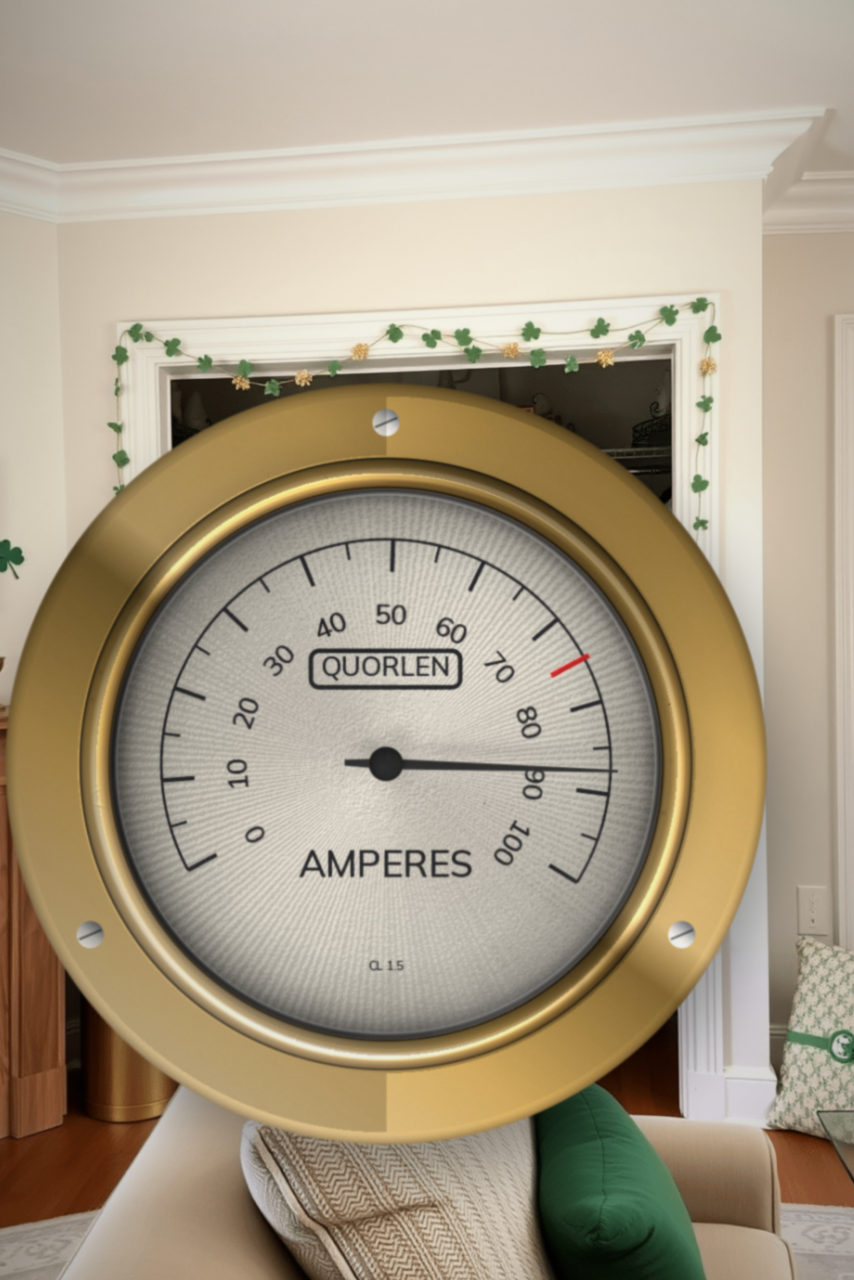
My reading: {"value": 87.5, "unit": "A"}
